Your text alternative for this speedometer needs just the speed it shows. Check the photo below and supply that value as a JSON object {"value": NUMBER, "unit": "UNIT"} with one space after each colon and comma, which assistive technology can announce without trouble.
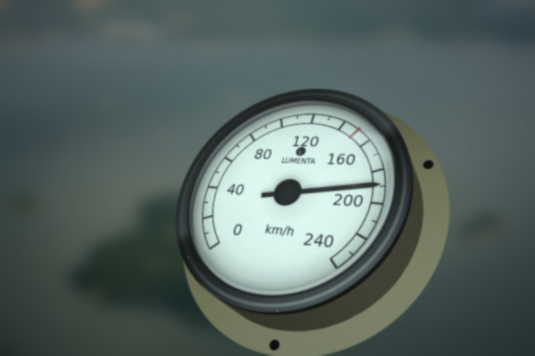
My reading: {"value": 190, "unit": "km/h"}
